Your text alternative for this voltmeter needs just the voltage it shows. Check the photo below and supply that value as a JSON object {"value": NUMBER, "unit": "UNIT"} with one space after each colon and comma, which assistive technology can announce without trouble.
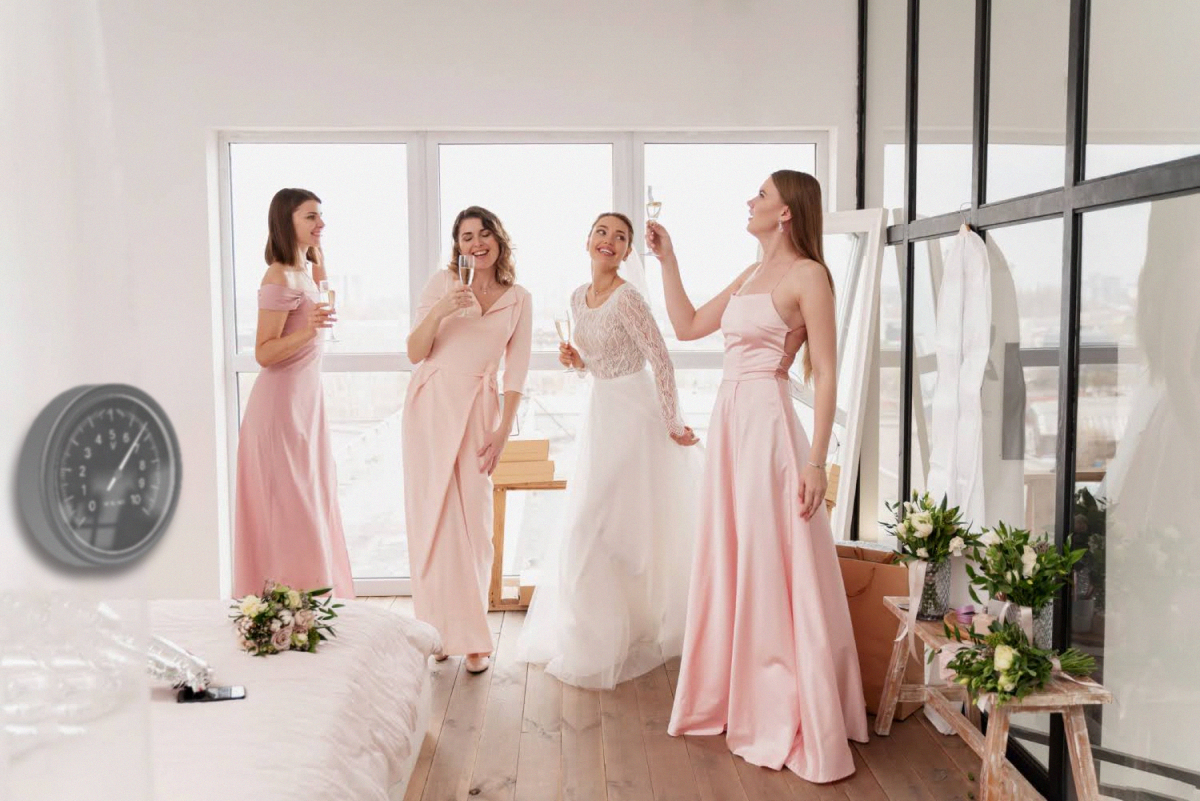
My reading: {"value": 6.5, "unit": "V"}
